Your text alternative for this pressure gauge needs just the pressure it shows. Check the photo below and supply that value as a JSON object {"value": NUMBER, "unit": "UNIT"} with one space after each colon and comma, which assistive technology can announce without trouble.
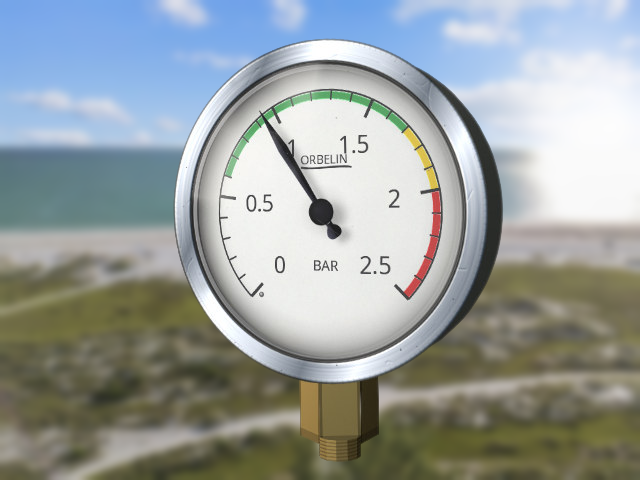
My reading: {"value": 0.95, "unit": "bar"}
